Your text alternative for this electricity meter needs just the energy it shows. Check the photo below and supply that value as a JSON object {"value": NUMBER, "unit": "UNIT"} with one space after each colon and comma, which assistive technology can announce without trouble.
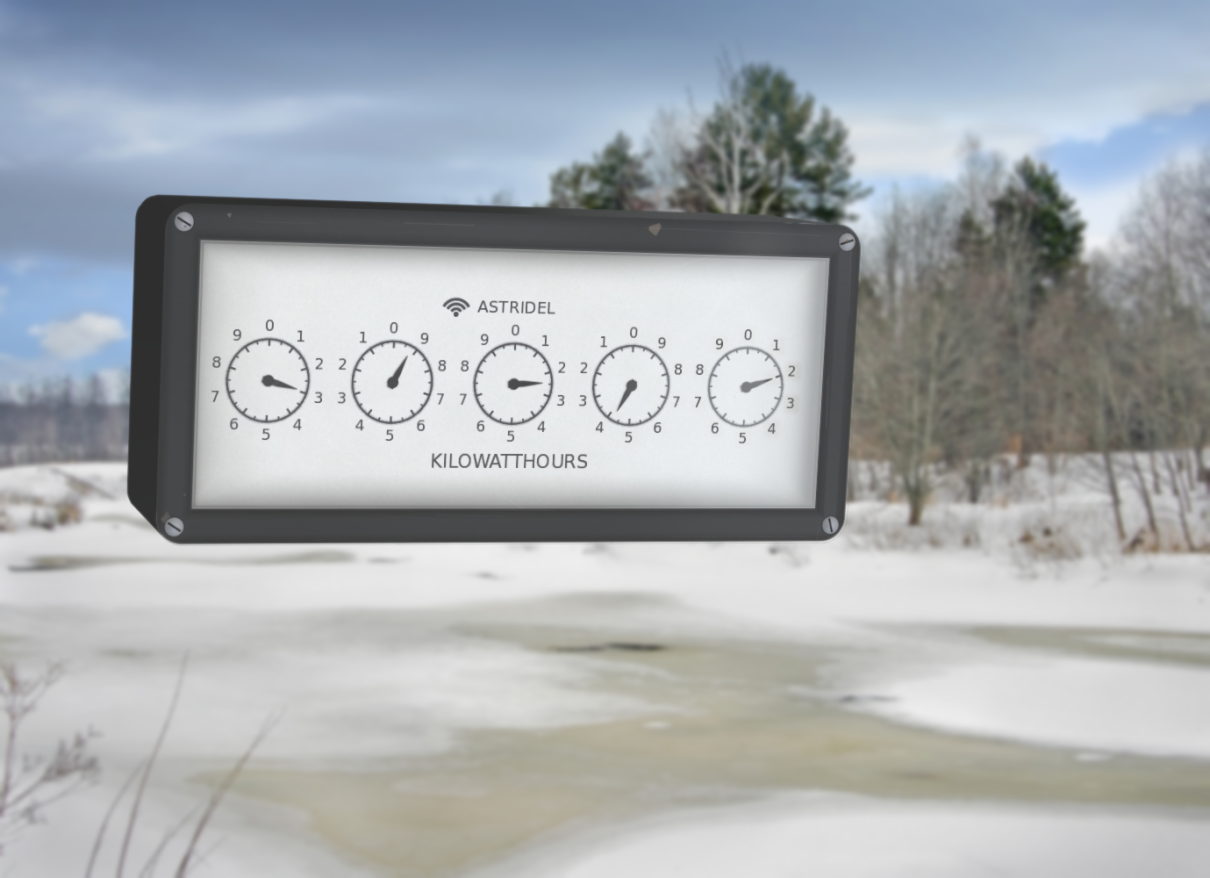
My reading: {"value": 29242, "unit": "kWh"}
